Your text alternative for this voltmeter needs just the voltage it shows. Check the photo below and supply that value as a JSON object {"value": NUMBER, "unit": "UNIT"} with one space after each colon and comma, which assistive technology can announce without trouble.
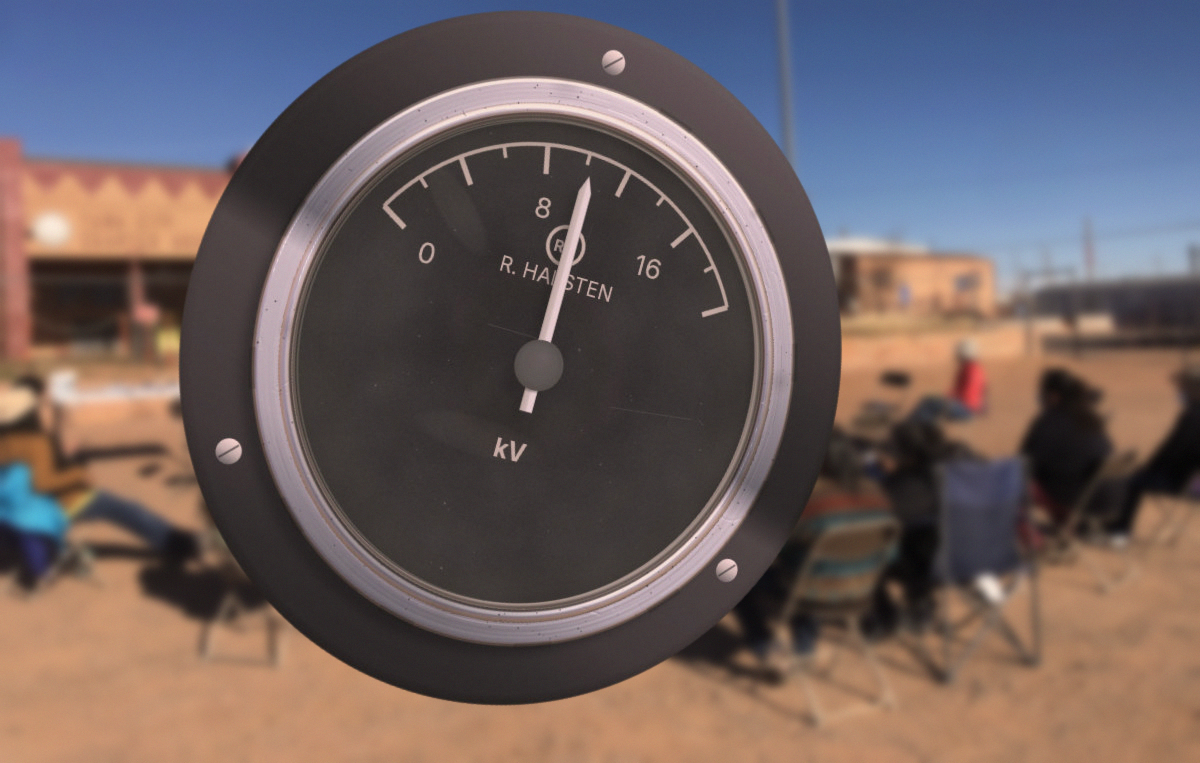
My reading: {"value": 10, "unit": "kV"}
